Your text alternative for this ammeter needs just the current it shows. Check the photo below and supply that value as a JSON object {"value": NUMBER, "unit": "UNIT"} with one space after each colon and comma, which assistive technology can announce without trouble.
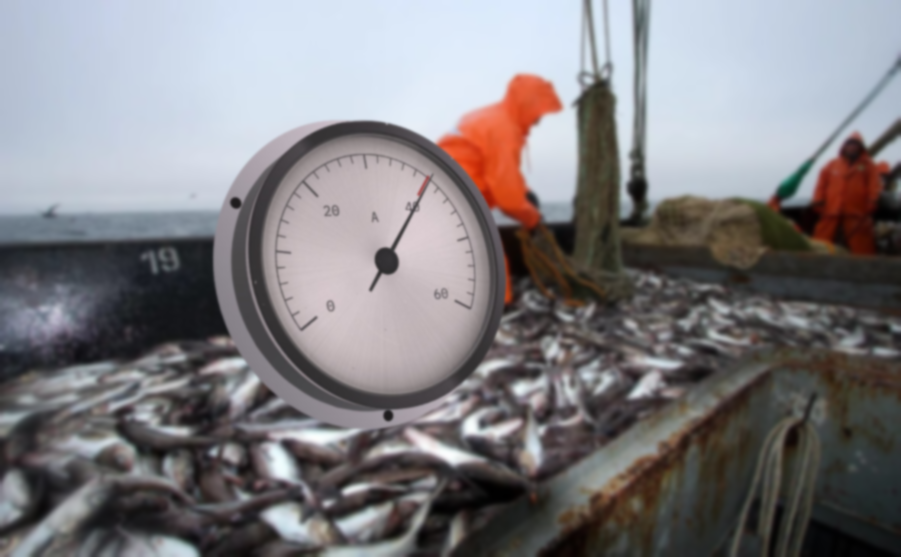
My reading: {"value": 40, "unit": "A"}
